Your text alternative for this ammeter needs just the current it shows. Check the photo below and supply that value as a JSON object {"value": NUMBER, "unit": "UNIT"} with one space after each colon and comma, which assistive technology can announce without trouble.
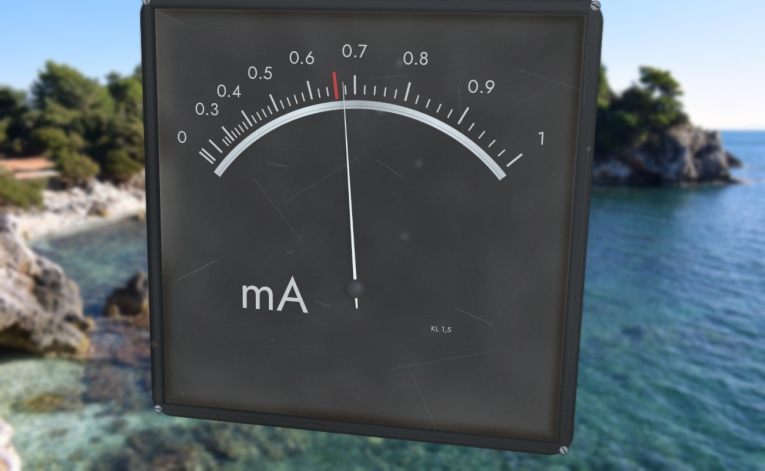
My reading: {"value": 0.68, "unit": "mA"}
